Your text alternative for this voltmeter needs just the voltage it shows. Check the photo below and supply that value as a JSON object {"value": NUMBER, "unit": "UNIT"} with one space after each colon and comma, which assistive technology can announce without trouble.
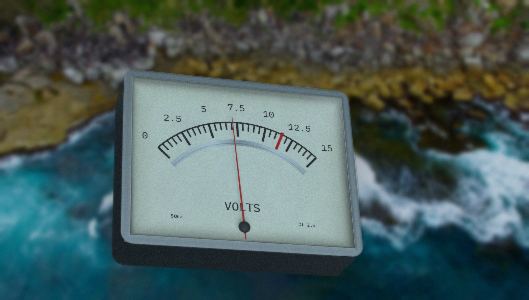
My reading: {"value": 7, "unit": "V"}
